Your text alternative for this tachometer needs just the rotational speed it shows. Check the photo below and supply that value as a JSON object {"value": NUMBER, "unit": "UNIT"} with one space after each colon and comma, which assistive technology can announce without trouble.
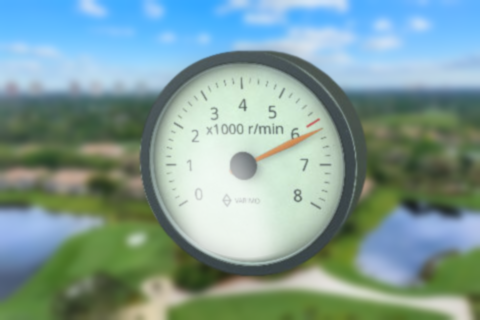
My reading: {"value": 6200, "unit": "rpm"}
